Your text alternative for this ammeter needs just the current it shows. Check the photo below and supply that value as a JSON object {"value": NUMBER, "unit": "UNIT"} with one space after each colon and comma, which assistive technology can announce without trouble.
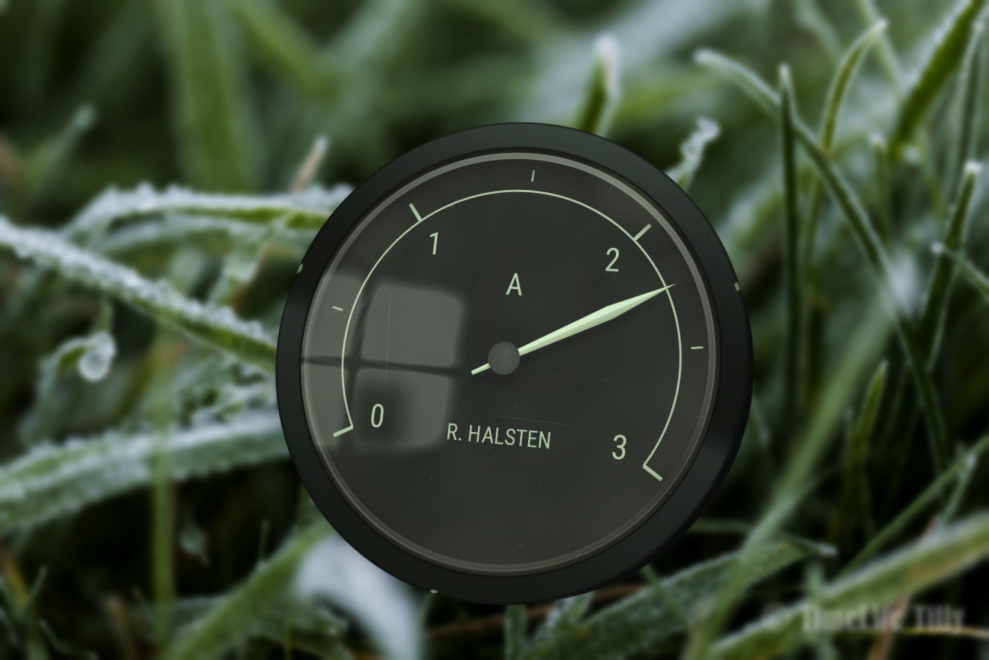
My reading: {"value": 2.25, "unit": "A"}
